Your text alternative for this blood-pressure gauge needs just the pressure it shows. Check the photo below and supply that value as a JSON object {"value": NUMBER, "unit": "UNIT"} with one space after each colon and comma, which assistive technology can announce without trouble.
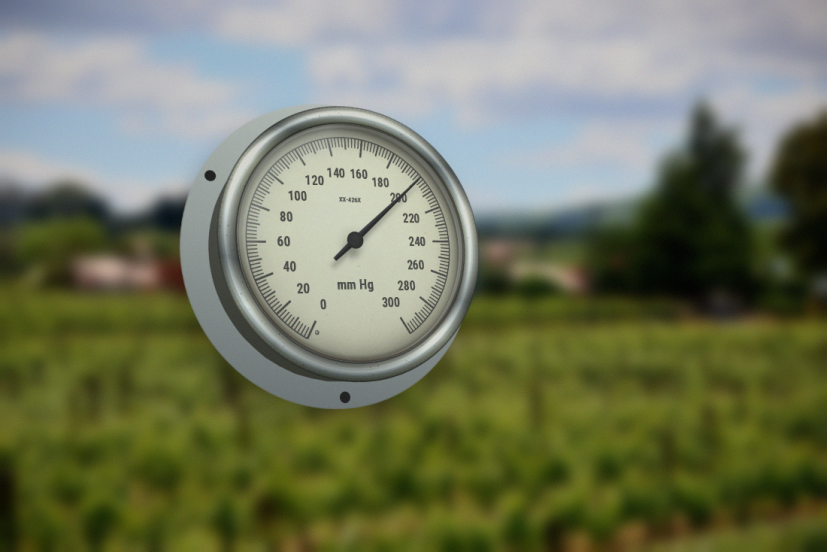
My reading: {"value": 200, "unit": "mmHg"}
